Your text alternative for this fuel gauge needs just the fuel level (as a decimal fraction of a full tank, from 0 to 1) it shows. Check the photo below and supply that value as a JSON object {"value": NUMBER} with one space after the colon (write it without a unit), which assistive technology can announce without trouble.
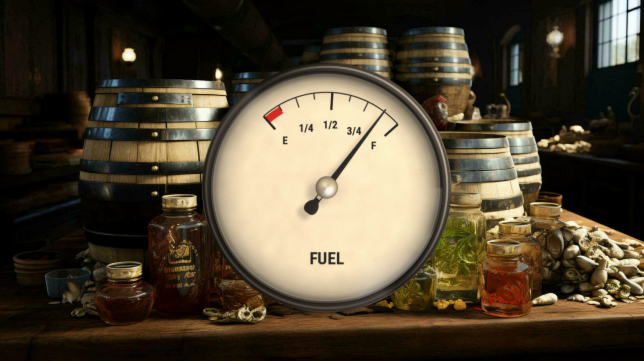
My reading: {"value": 0.875}
